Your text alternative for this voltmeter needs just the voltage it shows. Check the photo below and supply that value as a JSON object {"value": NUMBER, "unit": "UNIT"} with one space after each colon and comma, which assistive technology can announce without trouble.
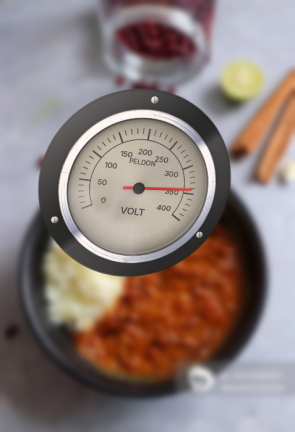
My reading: {"value": 340, "unit": "V"}
